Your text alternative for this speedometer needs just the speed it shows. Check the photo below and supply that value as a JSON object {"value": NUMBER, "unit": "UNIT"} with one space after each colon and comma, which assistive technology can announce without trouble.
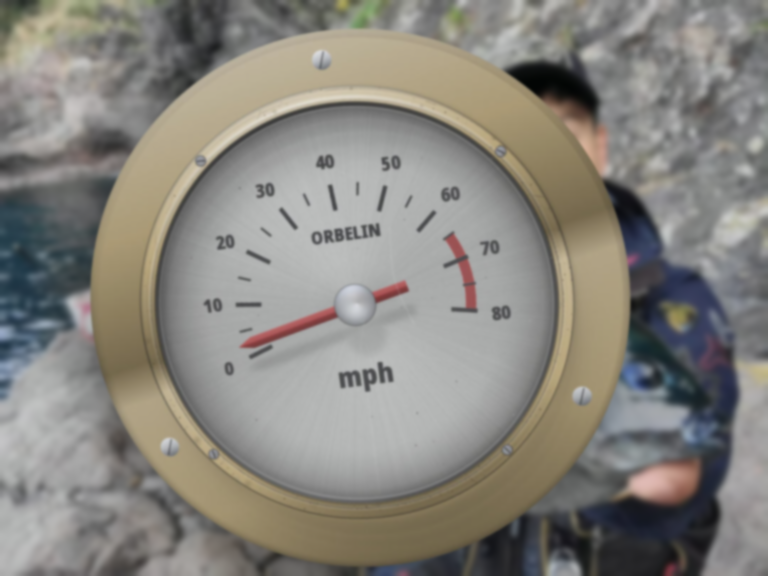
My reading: {"value": 2.5, "unit": "mph"}
